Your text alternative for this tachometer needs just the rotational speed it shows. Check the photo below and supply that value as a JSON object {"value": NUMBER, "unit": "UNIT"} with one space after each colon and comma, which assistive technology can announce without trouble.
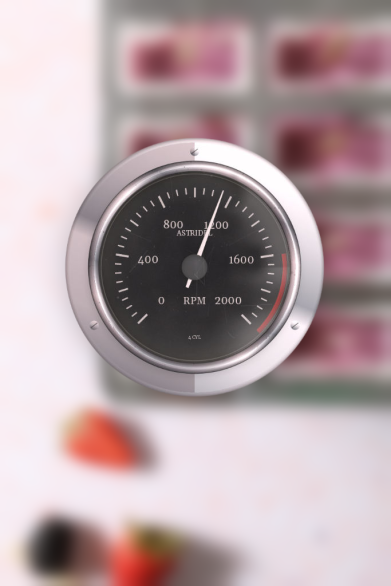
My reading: {"value": 1150, "unit": "rpm"}
